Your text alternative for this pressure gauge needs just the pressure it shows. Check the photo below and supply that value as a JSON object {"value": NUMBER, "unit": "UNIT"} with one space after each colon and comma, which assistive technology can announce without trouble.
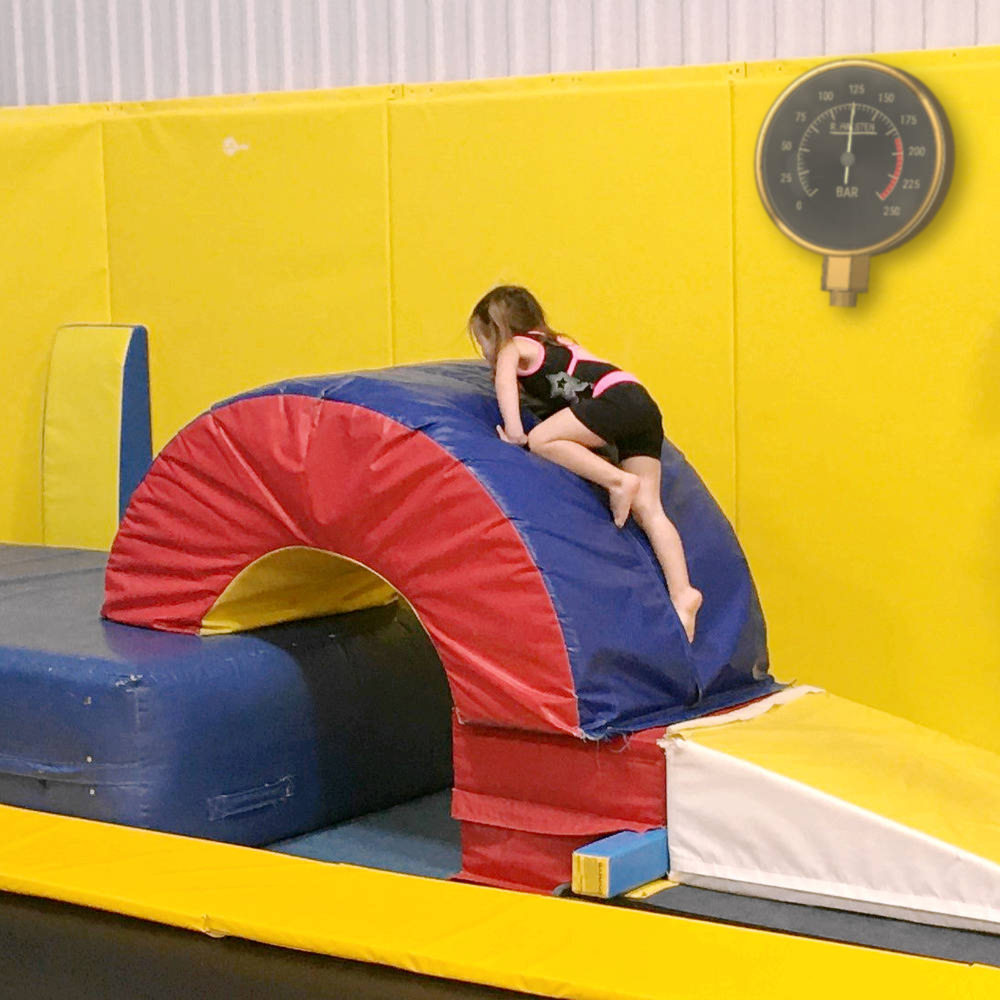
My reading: {"value": 125, "unit": "bar"}
